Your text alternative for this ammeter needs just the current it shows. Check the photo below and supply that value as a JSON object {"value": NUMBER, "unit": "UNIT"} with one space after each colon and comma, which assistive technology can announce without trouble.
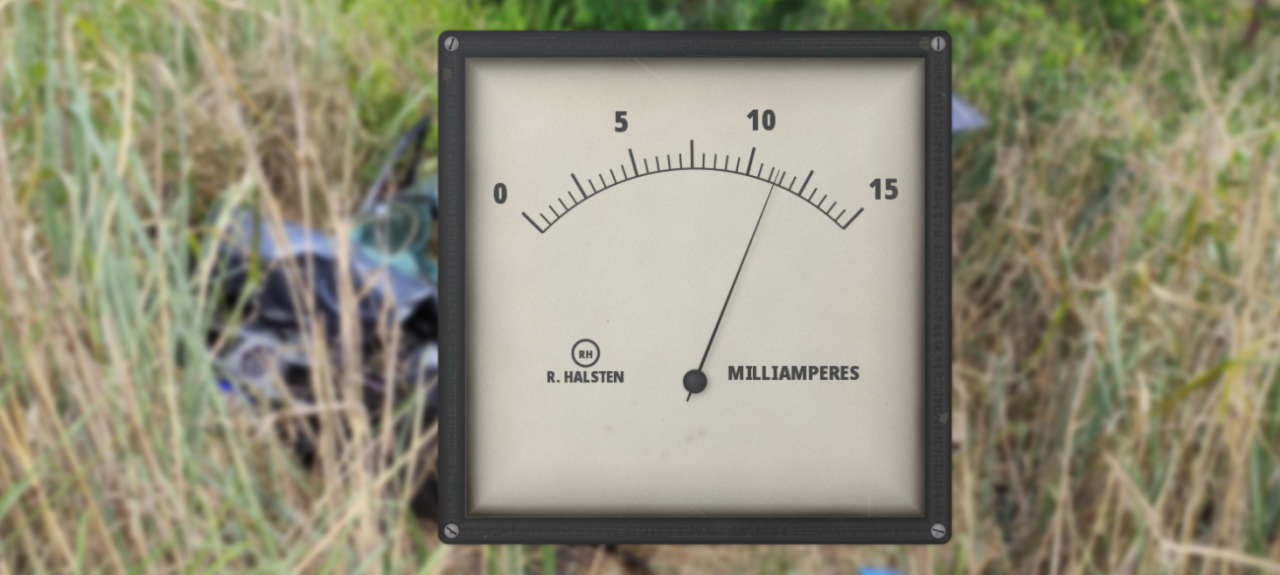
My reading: {"value": 11.25, "unit": "mA"}
